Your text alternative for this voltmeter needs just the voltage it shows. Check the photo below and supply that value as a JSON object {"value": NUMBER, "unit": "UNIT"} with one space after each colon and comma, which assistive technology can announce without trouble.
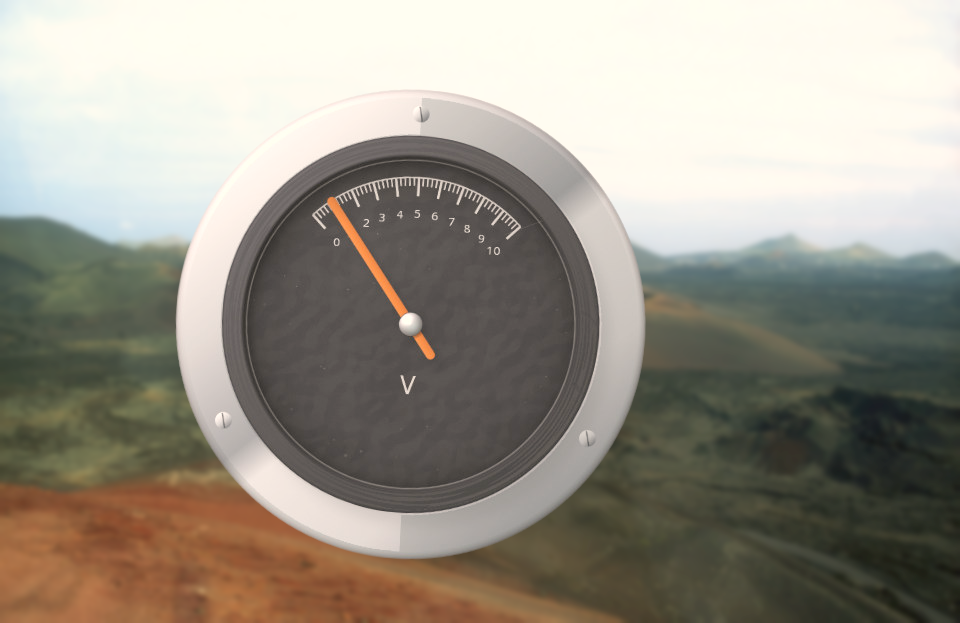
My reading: {"value": 1, "unit": "V"}
